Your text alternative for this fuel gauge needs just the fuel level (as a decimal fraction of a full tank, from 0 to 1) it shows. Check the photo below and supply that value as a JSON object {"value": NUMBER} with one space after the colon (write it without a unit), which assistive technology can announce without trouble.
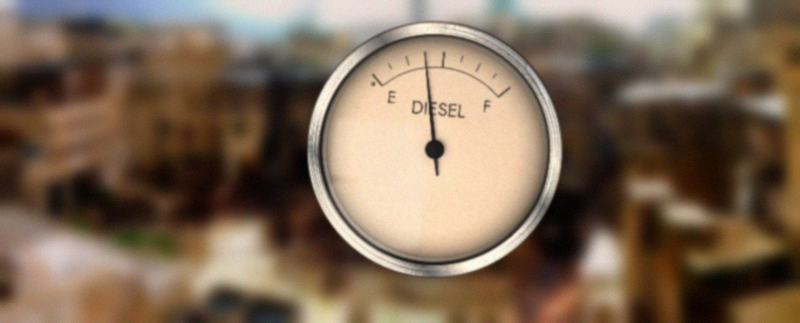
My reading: {"value": 0.375}
